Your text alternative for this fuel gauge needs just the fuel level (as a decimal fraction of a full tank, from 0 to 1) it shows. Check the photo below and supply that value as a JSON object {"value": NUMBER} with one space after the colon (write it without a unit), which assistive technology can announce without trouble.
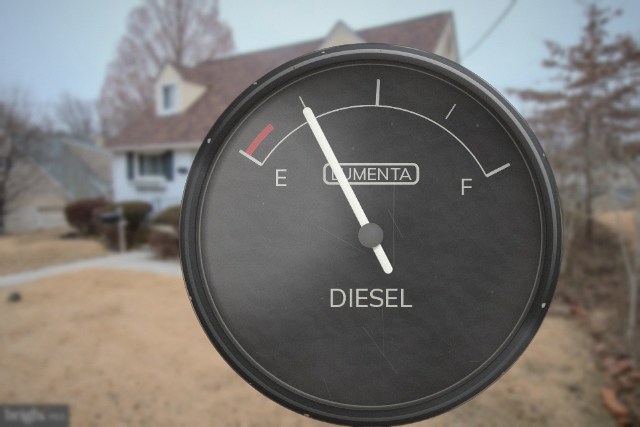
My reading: {"value": 0.25}
